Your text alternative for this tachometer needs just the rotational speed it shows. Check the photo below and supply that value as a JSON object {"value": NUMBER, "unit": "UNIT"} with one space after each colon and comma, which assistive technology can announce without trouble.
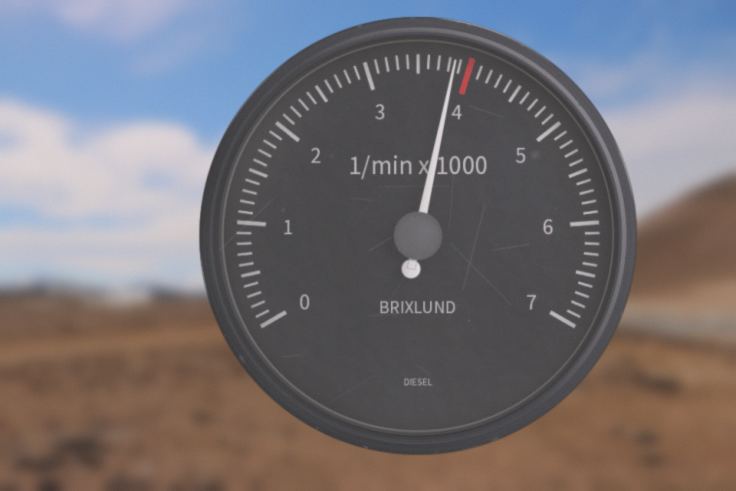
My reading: {"value": 3850, "unit": "rpm"}
